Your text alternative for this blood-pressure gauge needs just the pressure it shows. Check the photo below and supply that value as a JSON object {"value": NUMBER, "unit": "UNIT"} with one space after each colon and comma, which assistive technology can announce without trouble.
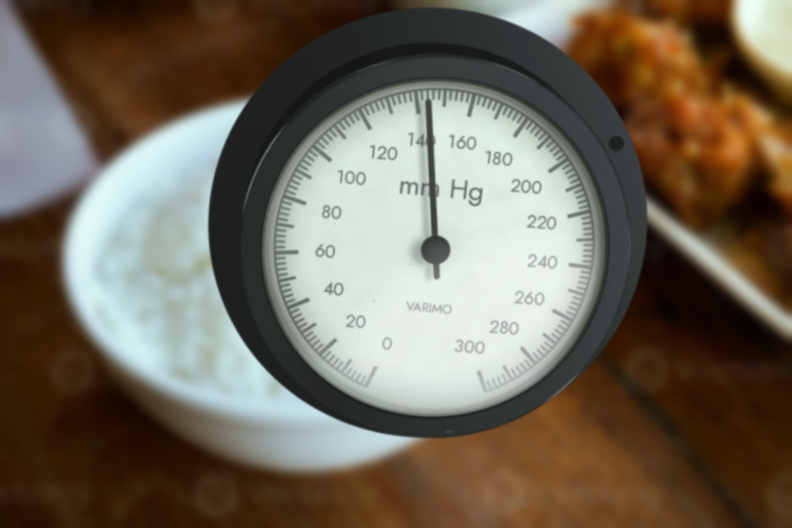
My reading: {"value": 144, "unit": "mmHg"}
